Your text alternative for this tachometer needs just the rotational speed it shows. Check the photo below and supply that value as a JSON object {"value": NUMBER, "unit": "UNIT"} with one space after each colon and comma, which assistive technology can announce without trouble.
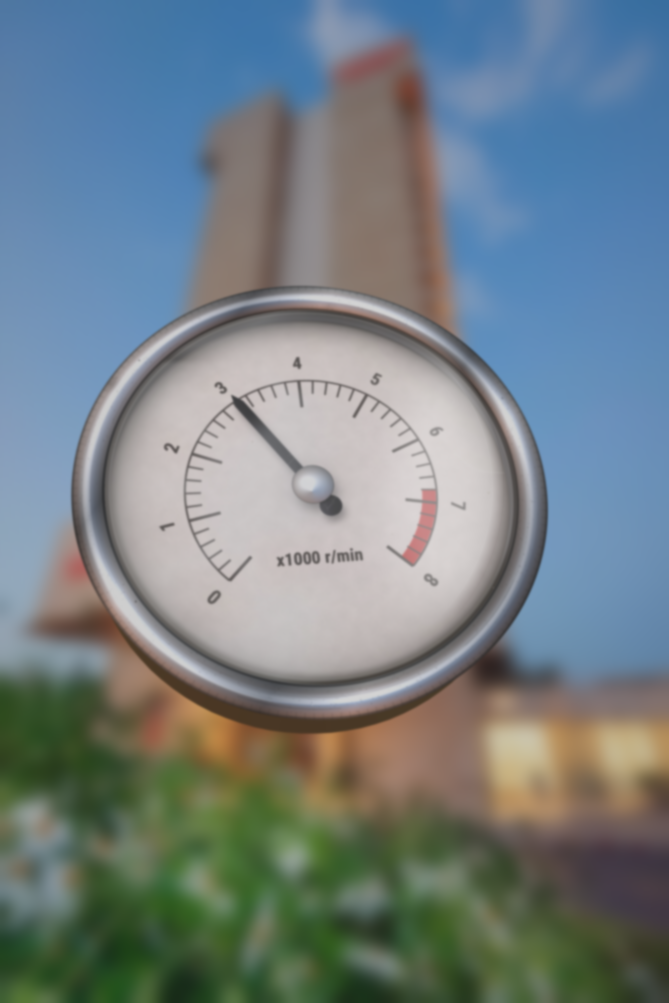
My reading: {"value": 3000, "unit": "rpm"}
